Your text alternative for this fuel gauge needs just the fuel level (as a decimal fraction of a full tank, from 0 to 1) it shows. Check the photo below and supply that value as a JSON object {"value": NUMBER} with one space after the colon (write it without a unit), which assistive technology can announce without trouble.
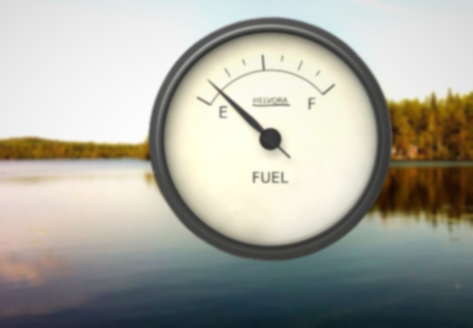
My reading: {"value": 0.125}
